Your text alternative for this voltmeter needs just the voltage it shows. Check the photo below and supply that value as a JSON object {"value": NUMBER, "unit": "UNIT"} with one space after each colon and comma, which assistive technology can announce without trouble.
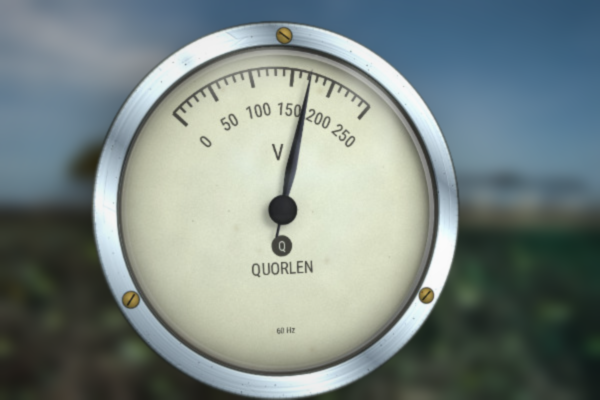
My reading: {"value": 170, "unit": "V"}
